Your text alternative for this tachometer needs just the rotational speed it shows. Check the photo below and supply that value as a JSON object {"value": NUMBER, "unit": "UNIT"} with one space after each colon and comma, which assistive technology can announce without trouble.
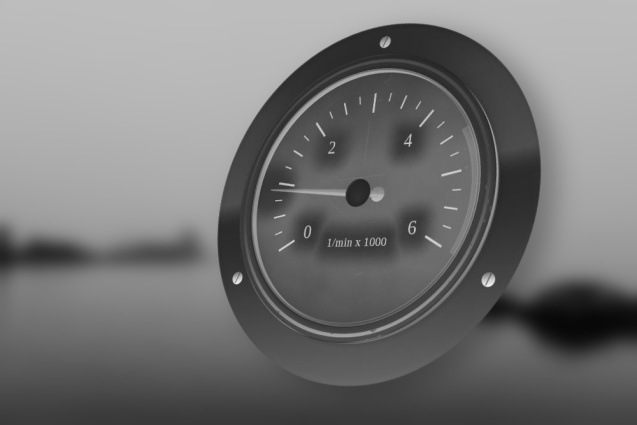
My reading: {"value": 875, "unit": "rpm"}
